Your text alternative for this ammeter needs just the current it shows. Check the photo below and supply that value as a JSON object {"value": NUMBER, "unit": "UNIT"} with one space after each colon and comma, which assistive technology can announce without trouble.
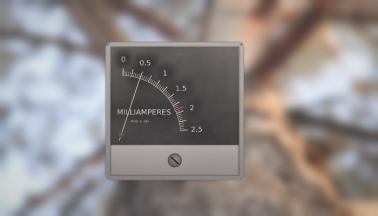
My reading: {"value": 0.5, "unit": "mA"}
